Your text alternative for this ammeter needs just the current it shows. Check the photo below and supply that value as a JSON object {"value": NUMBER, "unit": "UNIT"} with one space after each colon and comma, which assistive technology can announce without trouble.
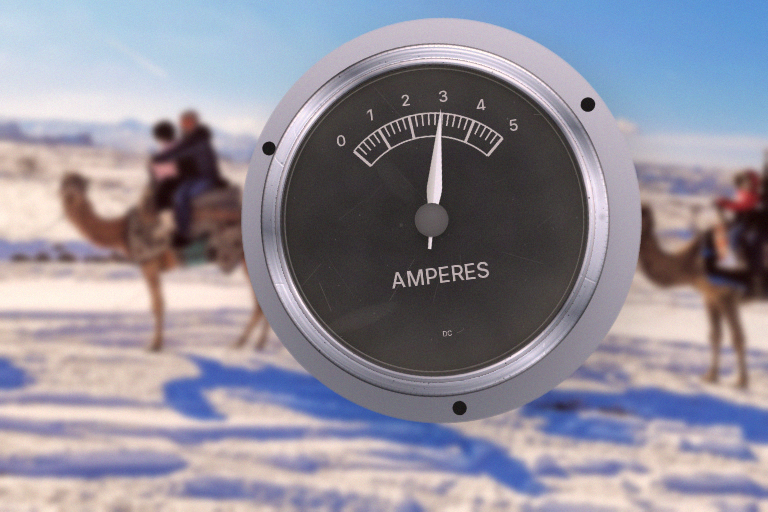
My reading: {"value": 3, "unit": "A"}
